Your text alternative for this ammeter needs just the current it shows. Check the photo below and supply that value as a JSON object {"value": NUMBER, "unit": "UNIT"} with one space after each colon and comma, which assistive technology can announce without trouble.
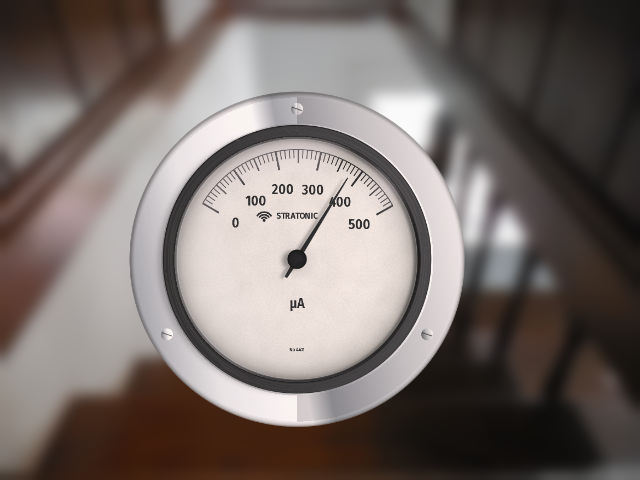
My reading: {"value": 380, "unit": "µA"}
